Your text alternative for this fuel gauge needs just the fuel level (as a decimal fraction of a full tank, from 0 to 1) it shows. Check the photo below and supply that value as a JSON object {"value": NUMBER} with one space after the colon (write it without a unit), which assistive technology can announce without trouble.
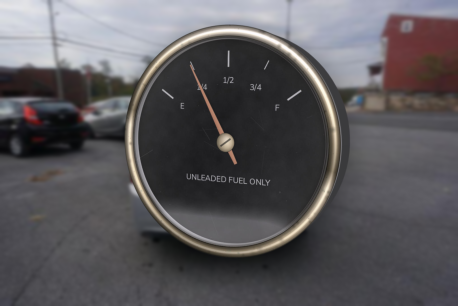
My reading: {"value": 0.25}
